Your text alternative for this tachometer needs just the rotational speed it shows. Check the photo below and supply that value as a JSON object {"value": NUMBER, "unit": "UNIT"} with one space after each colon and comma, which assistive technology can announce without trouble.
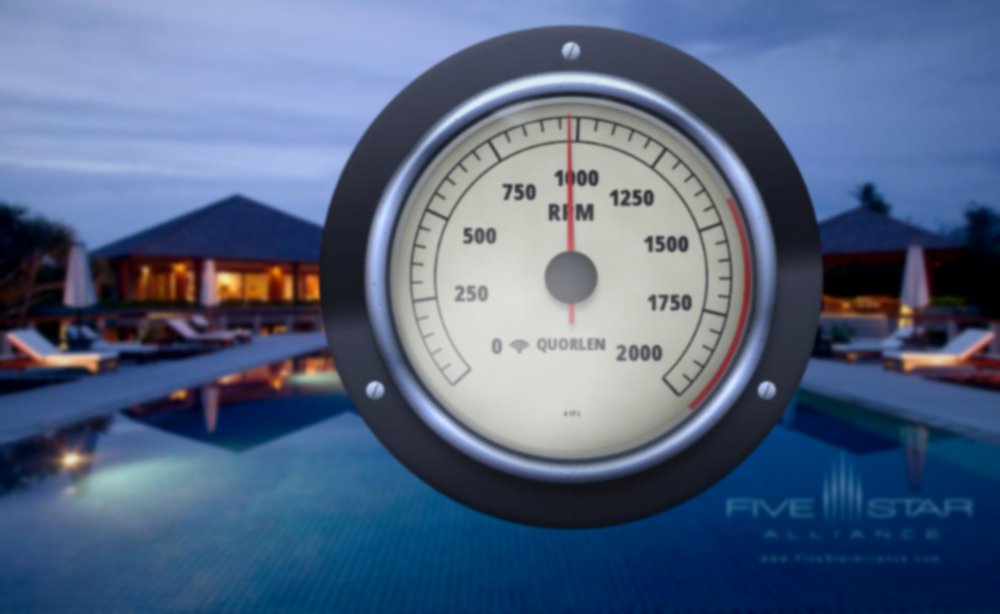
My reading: {"value": 975, "unit": "rpm"}
